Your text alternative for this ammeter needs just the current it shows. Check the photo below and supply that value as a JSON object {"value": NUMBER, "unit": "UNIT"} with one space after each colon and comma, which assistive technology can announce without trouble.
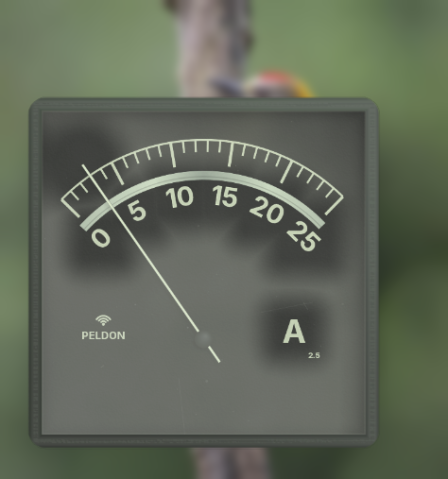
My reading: {"value": 3, "unit": "A"}
